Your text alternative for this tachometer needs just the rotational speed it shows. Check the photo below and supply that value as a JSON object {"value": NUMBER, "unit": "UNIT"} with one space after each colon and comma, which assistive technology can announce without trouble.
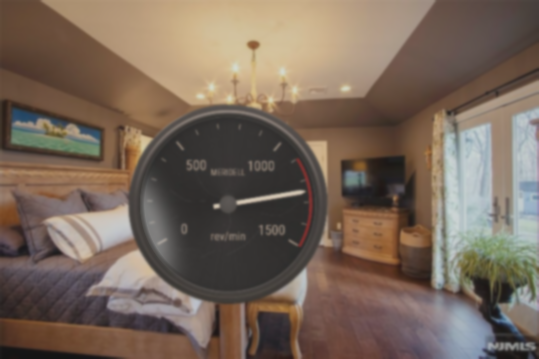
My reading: {"value": 1250, "unit": "rpm"}
